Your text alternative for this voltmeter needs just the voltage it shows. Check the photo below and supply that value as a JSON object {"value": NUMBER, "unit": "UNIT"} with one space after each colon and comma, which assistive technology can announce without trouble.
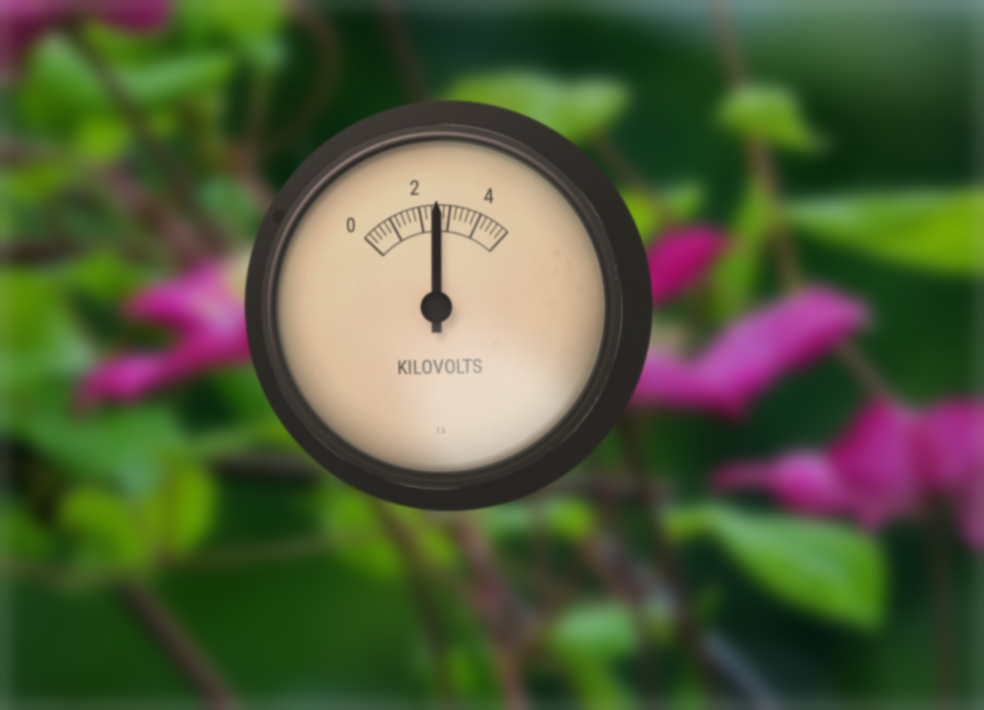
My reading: {"value": 2.6, "unit": "kV"}
